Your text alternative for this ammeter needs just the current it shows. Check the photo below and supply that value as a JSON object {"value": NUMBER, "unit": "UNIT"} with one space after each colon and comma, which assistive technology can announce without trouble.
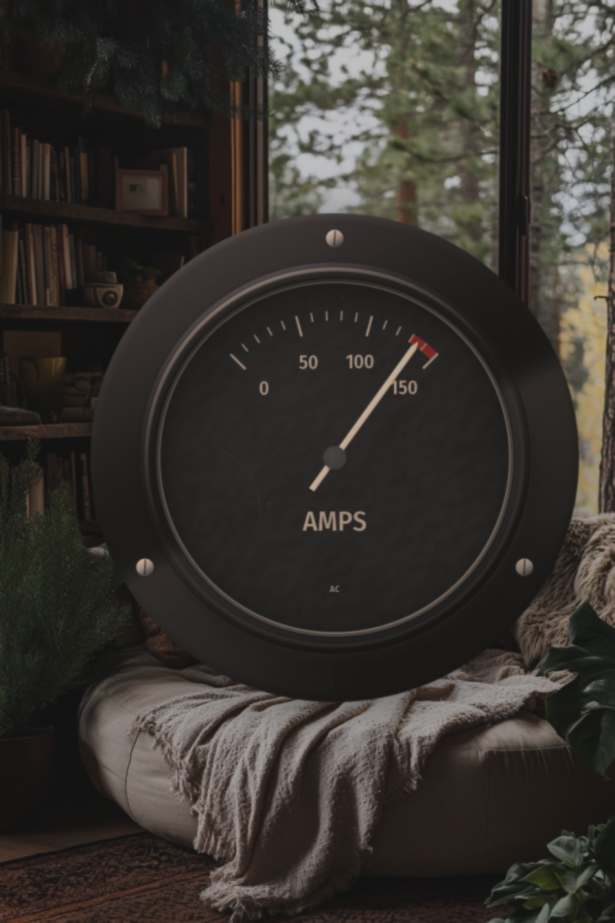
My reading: {"value": 135, "unit": "A"}
